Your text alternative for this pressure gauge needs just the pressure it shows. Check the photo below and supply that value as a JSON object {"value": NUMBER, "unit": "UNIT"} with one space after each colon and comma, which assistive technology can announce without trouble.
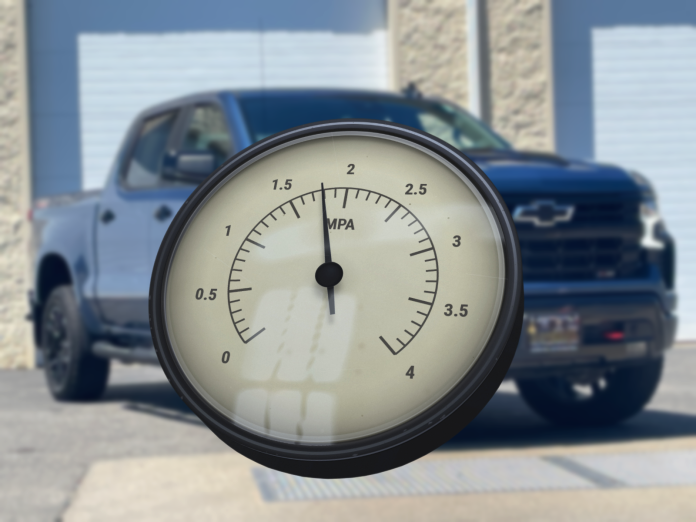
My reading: {"value": 1.8, "unit": "MPa"}
